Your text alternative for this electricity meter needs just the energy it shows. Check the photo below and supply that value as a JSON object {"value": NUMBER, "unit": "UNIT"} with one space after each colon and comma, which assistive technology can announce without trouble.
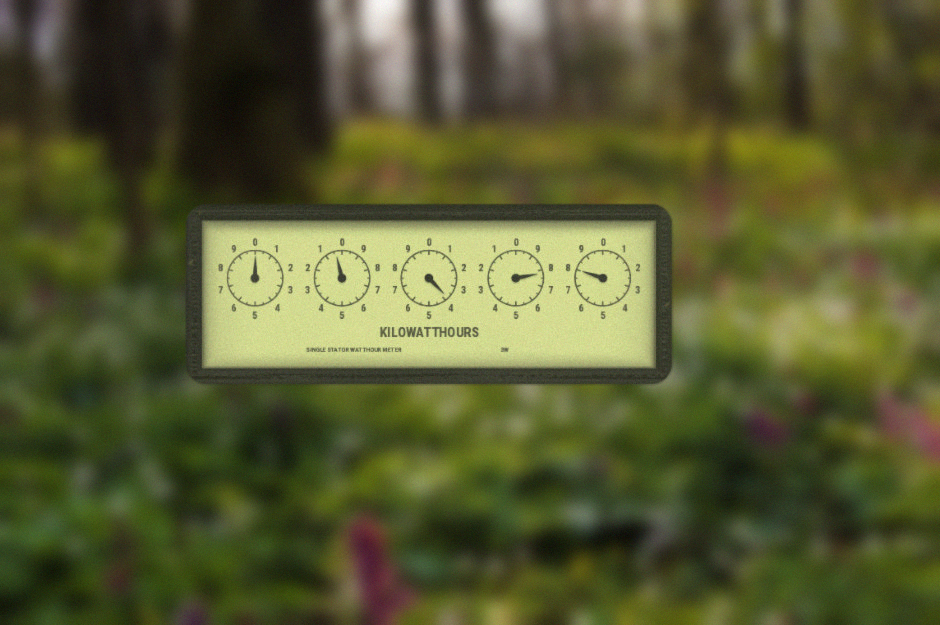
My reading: {"value": 378, "unit": "kWh"}
